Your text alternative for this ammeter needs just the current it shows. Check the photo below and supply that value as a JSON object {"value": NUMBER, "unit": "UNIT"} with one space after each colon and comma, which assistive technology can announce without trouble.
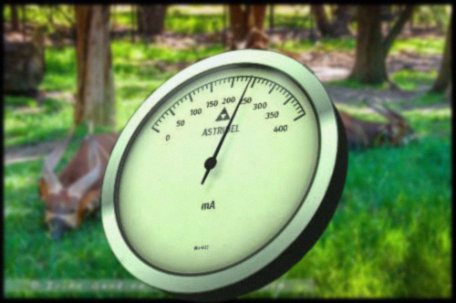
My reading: {"value": 250, "unit": "mA"}
